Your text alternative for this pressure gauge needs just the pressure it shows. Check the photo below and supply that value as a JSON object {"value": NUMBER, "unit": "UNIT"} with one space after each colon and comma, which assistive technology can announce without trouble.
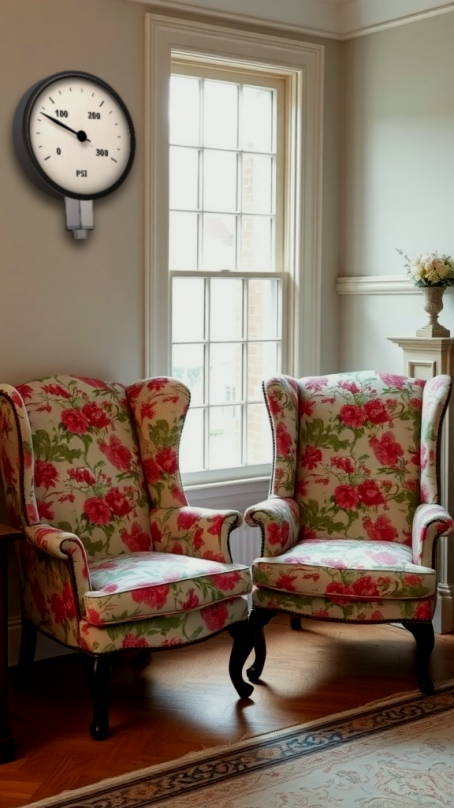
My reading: {"value": 70, "unit": "psi"}
